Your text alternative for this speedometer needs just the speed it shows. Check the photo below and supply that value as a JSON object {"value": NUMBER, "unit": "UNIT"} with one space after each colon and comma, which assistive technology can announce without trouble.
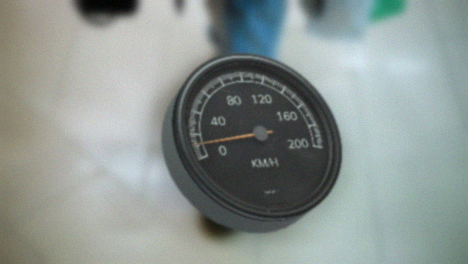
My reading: {"value": 10, "unit": "km/h"}
